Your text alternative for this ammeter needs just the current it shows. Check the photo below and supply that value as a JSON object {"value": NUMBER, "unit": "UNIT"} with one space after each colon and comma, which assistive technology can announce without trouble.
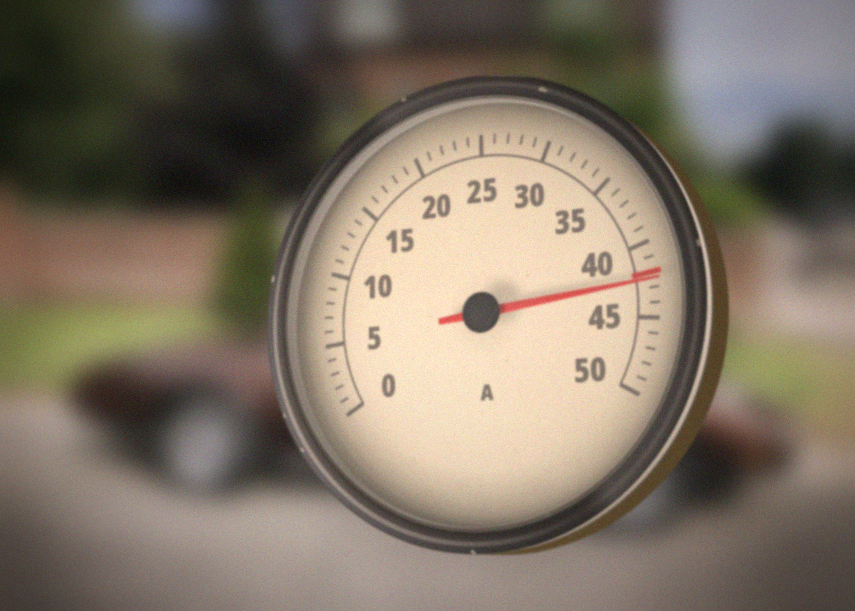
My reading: {"value": 42.5, "unit": "A"}
